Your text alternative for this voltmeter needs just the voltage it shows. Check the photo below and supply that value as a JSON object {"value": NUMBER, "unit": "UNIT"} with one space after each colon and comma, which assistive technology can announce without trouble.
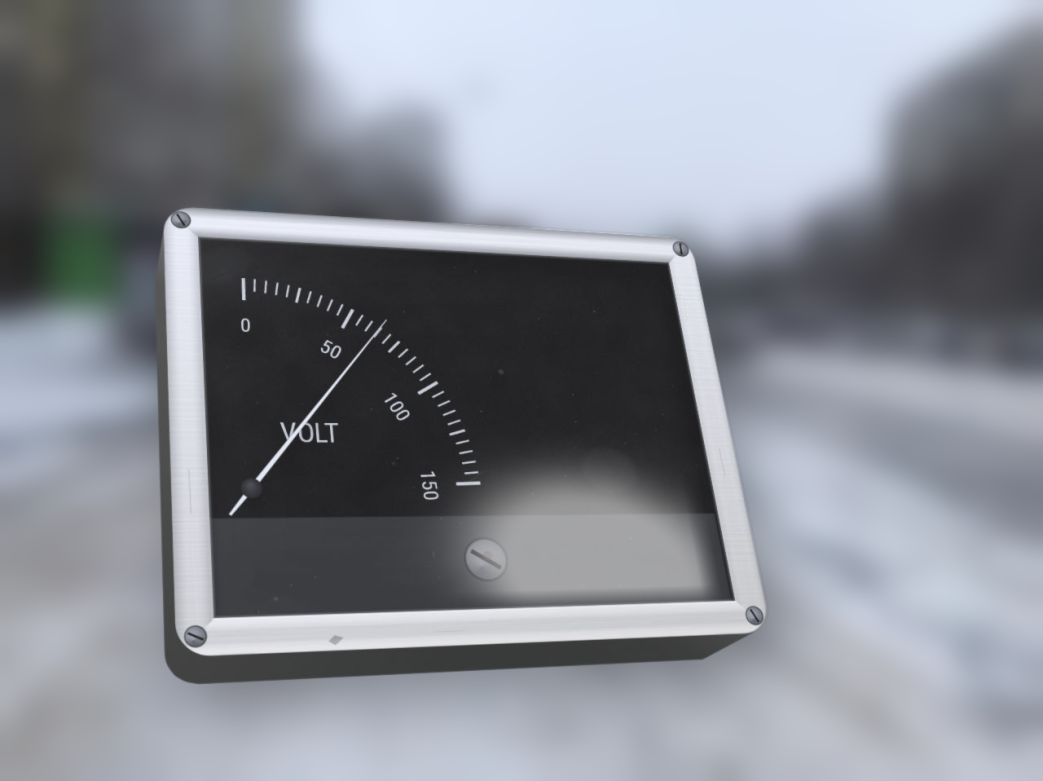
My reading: {"value": 65, "unit": "V"}
